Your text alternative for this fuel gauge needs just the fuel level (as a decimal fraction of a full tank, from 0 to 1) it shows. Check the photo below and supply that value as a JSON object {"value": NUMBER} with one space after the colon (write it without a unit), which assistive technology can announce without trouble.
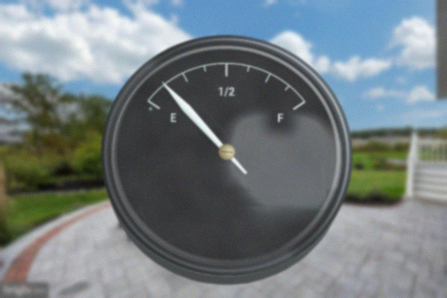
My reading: {"value": 0.125}
